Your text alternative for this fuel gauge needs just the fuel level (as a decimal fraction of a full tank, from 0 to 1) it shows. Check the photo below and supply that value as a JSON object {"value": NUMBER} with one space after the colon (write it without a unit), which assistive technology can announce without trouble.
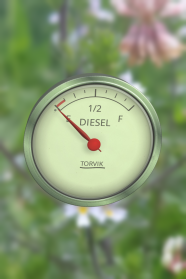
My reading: {"value": 0}
